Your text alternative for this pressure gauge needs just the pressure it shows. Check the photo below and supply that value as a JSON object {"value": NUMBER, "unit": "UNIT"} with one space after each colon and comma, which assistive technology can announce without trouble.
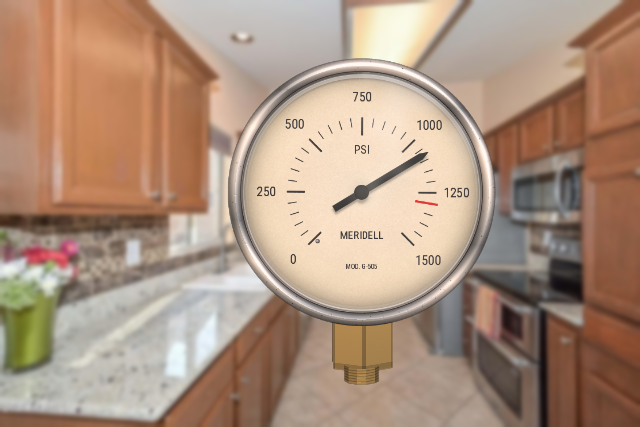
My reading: {"value": 1075, "unit": "psi"}
